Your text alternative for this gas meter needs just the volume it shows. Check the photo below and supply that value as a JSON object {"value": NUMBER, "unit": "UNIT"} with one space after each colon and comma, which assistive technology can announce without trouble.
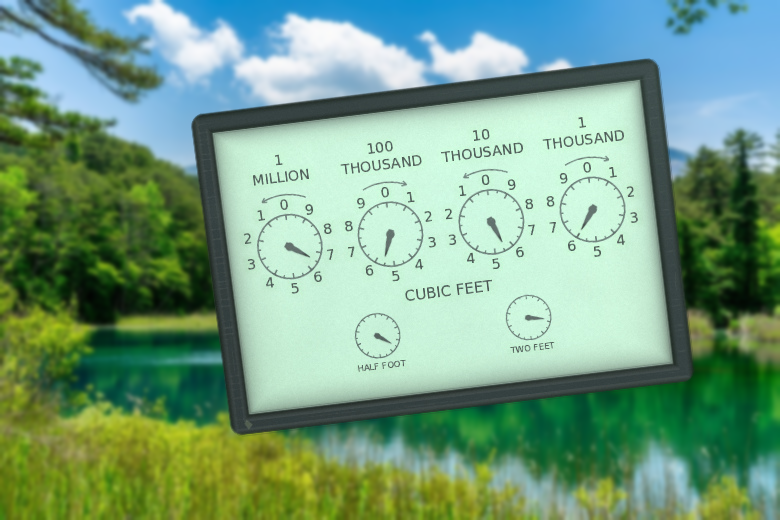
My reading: {"value": 655600, "unit": "ft³"}
